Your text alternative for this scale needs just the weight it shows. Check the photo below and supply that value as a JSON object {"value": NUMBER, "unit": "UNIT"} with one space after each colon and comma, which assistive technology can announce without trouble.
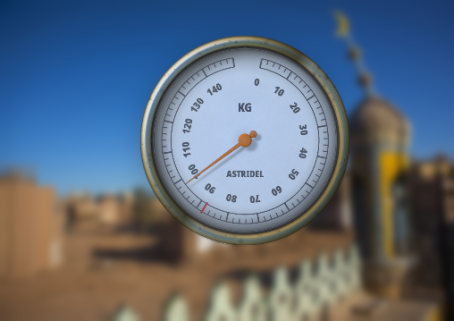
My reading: {"value": 98, "unit": "kg"}
